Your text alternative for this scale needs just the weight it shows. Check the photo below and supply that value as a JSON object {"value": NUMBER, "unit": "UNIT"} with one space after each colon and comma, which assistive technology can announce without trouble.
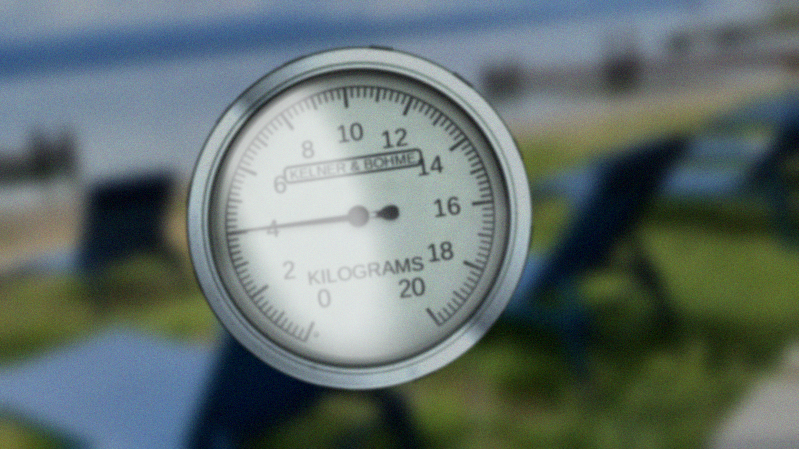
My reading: {"value": 4, "unit": "kg"}
